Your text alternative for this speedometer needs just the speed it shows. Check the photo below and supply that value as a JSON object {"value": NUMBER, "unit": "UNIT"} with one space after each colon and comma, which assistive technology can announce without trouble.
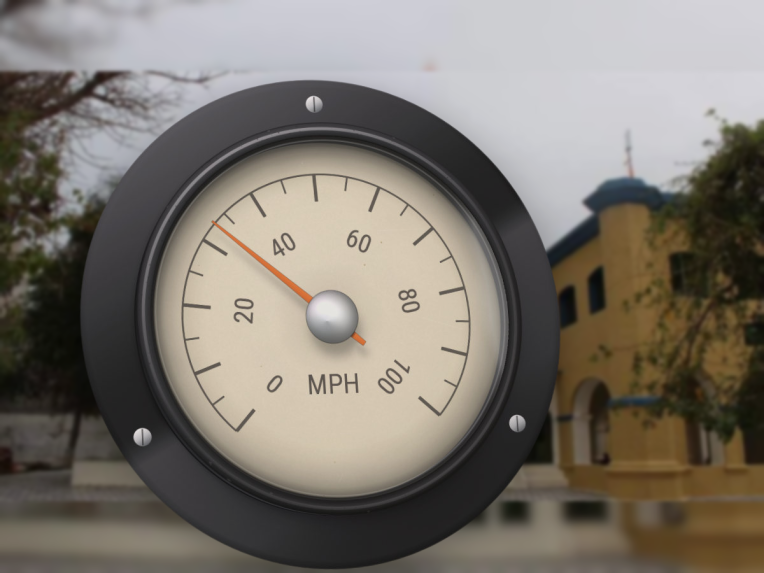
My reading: {"value": 32.5, "unit": "mph"}
